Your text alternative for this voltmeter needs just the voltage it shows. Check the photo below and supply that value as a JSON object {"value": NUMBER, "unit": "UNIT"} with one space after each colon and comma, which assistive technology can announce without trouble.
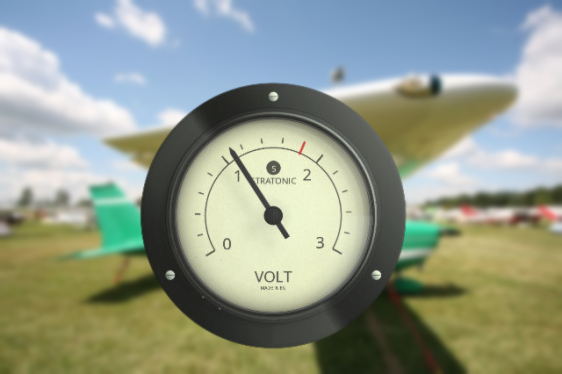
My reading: {"value": 1.1, "unit": "V"}
